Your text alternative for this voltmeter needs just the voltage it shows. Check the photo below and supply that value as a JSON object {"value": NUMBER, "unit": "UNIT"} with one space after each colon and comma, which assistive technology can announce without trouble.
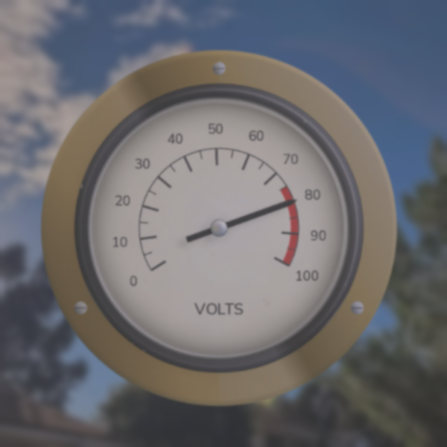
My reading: {"value": 80, "unit": "V"}
